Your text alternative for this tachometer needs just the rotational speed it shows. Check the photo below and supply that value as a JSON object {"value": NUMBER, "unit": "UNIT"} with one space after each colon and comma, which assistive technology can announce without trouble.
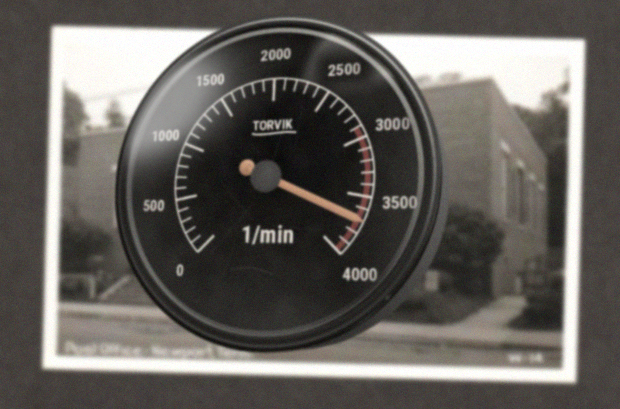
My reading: {"value": 3700, "unit": "rpm"}
